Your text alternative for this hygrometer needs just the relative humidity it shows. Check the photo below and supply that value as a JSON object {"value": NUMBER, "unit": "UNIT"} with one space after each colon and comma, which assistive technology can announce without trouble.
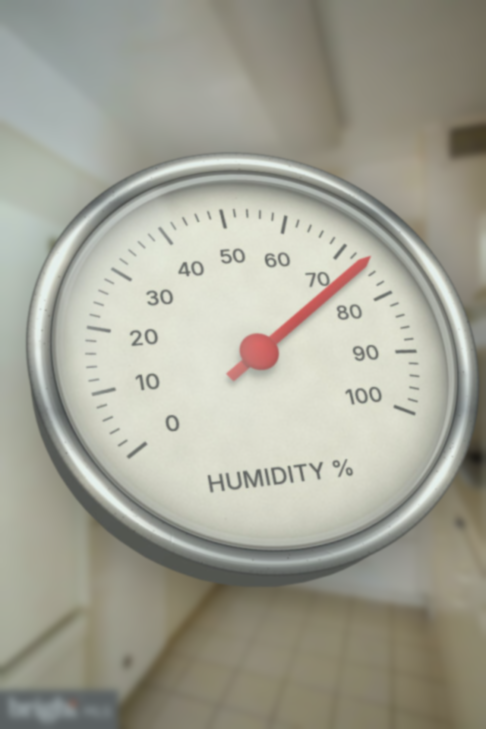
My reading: {"value": 74, "unit": "%"}
